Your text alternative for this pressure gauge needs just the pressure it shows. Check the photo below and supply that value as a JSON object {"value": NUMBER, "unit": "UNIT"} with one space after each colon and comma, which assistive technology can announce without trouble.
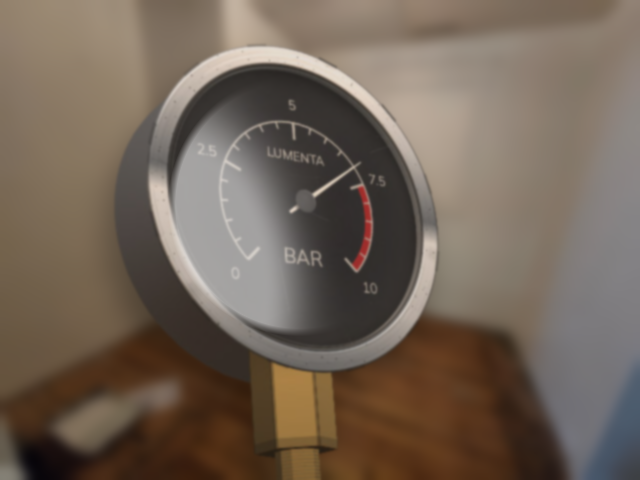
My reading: {"value": 7, "unit": "bar"}
